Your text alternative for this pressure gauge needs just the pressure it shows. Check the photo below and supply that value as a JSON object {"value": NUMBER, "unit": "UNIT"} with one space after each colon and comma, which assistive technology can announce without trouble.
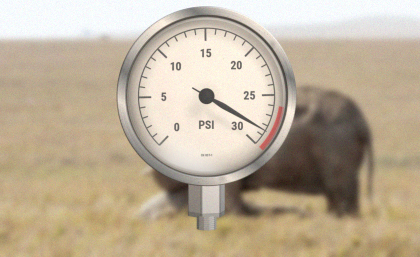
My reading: {"value": 28.5, "unit": "psi"}
